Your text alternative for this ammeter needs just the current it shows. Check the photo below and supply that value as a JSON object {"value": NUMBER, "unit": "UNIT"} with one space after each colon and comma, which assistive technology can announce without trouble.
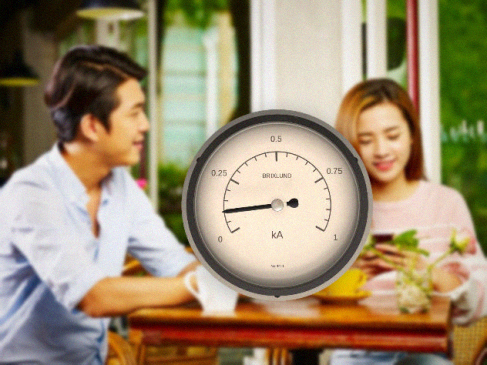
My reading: {"value": 0.1, "unit": "kA"}
